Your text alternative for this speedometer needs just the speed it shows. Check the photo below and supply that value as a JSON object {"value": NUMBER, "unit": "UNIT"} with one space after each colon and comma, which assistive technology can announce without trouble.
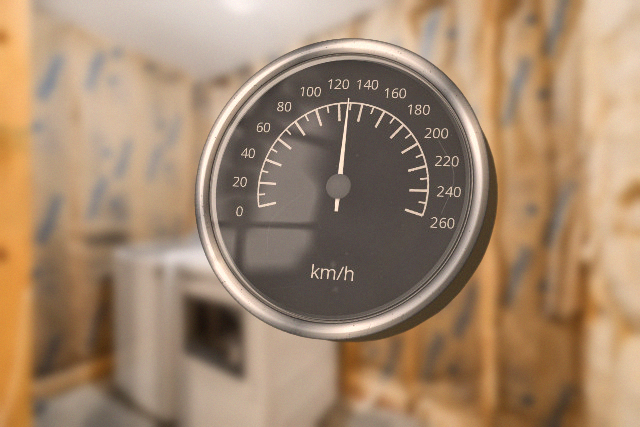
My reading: {"value": 130, "unit": "km/h"}
